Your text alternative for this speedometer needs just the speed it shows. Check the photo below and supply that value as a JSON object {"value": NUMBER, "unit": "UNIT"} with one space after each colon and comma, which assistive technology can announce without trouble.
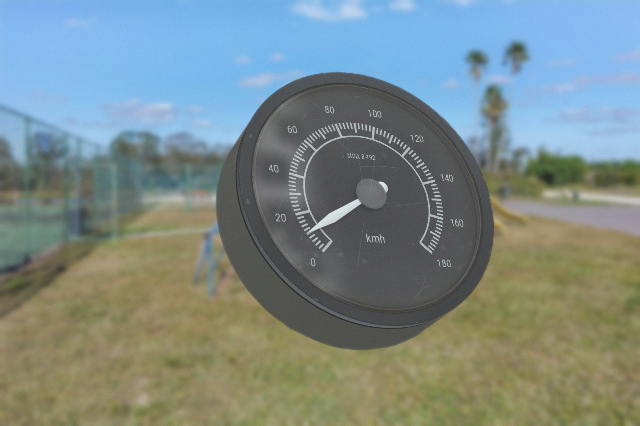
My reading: {"value": 10, "unit": "km/h"}
